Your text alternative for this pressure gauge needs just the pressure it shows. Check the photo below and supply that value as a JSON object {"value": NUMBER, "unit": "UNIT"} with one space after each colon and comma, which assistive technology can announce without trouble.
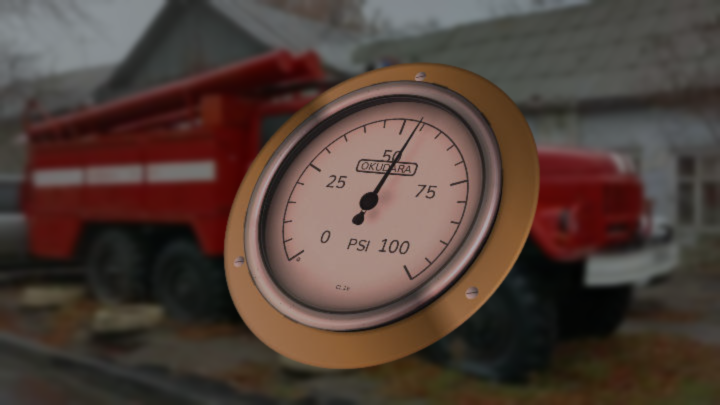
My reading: {"value": 55, "unit": "psi"}
